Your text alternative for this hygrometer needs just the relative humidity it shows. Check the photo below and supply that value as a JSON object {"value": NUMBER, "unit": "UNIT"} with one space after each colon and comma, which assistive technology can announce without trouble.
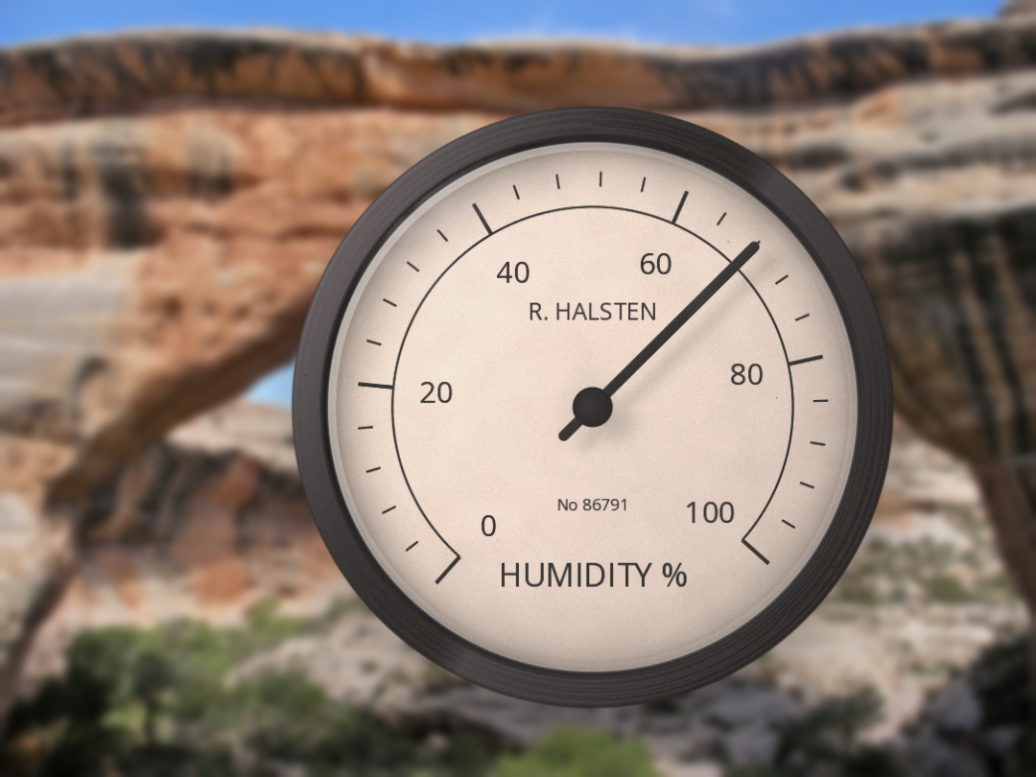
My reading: {"value": 68, "unit": "%"}
